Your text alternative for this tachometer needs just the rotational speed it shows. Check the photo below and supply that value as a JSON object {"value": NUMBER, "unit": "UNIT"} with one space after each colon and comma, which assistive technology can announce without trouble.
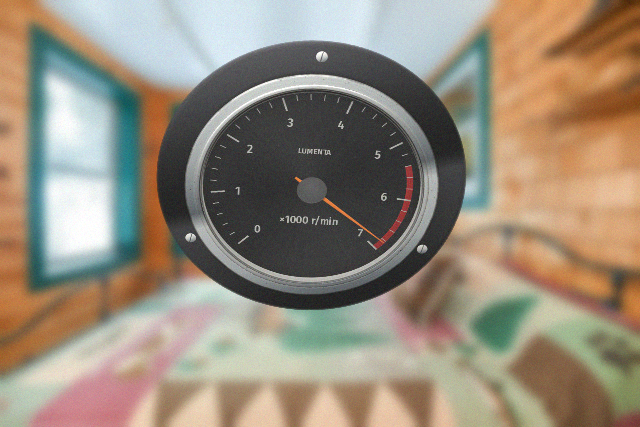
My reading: {"value": 6800, "unit": "rpm"}
